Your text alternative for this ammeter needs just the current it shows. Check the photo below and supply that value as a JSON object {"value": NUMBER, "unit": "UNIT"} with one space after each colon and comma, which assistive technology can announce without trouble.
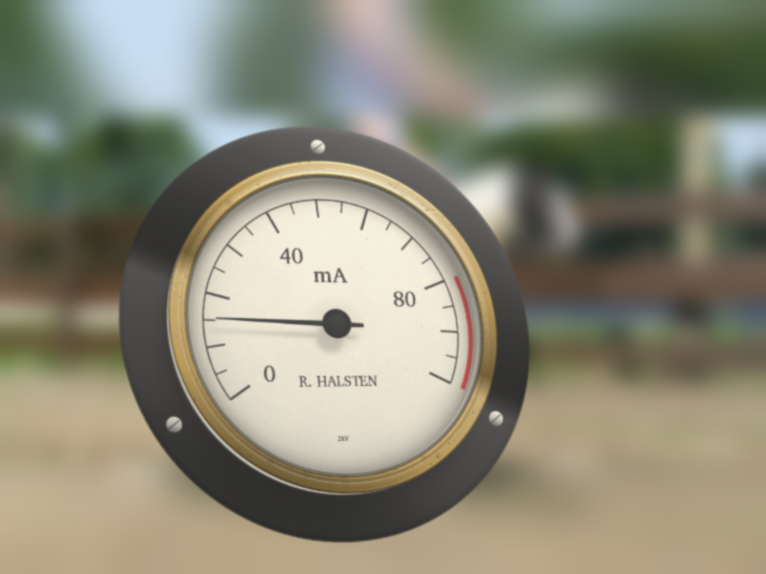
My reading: {"value": 15, "unit": "mA"}
